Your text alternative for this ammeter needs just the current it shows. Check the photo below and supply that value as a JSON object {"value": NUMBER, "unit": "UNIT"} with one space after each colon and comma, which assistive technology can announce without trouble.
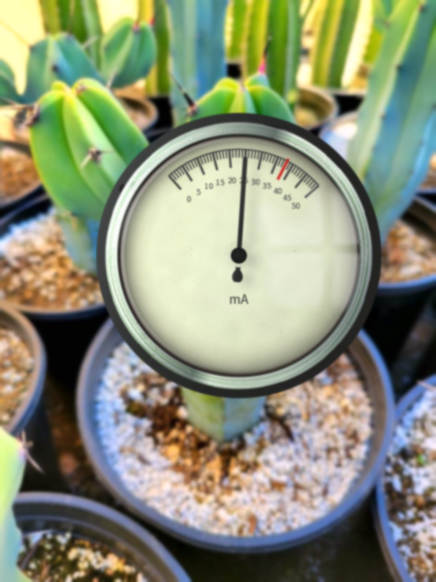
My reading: {"value": 25, "unit": "mA"}
